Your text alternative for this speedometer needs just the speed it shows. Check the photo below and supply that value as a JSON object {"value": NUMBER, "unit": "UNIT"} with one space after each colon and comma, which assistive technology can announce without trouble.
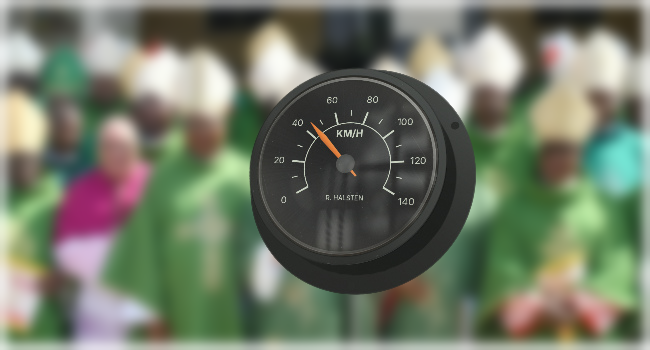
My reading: {"value": 45, "unit": "km/h"}
